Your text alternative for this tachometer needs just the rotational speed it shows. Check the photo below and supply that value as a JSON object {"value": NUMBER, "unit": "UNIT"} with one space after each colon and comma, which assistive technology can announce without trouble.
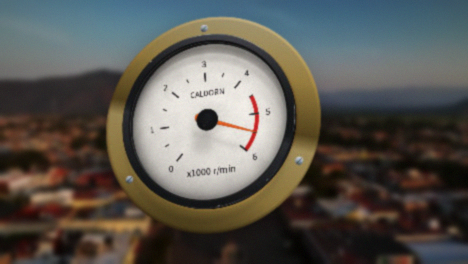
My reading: {"value": 5500, "unit": "rpm"}
